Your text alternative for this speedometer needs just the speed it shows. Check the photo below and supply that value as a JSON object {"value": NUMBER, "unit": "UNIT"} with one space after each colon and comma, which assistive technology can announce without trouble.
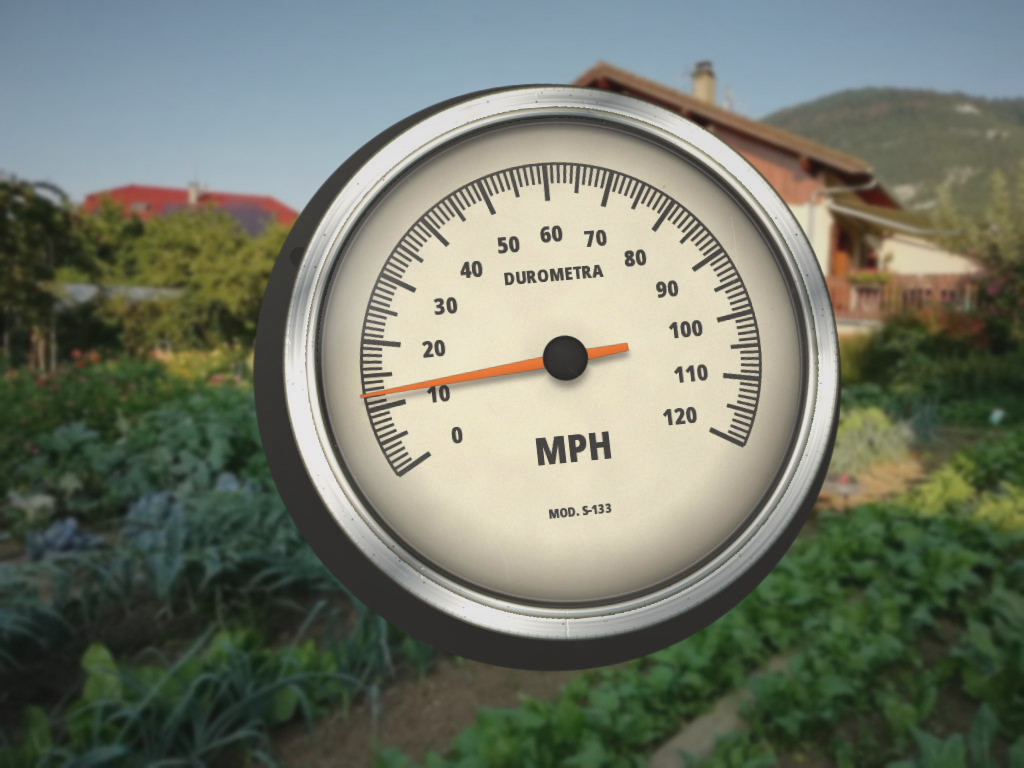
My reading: {"value": 12, "unit": "mph"}
